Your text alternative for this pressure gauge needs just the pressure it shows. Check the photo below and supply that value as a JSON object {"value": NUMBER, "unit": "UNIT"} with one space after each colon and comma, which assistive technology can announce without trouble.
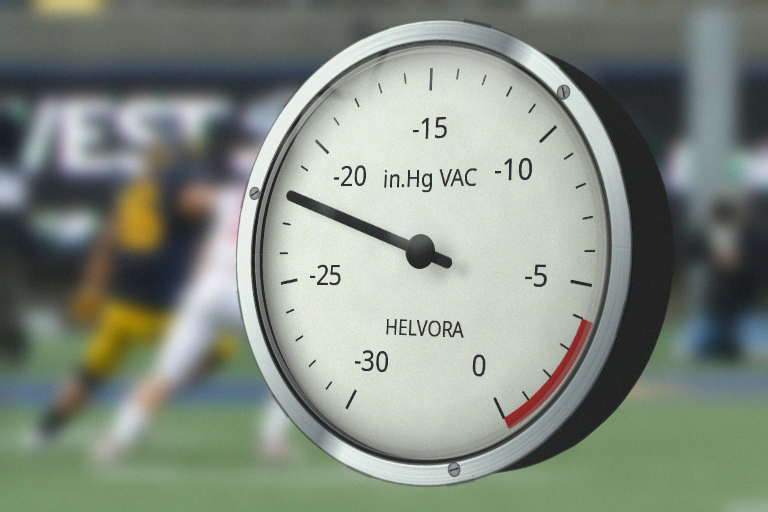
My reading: {"value": -22, "unit": "inHg"}
